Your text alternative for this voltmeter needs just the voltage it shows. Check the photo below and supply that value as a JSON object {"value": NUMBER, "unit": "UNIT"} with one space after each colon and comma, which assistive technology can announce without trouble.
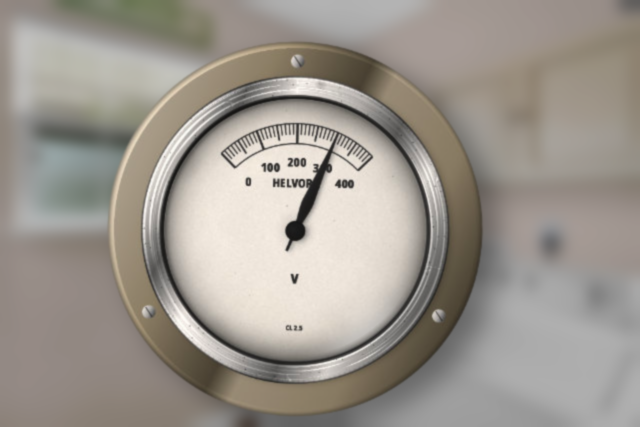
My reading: {"value": 300, "unit": "V"}
